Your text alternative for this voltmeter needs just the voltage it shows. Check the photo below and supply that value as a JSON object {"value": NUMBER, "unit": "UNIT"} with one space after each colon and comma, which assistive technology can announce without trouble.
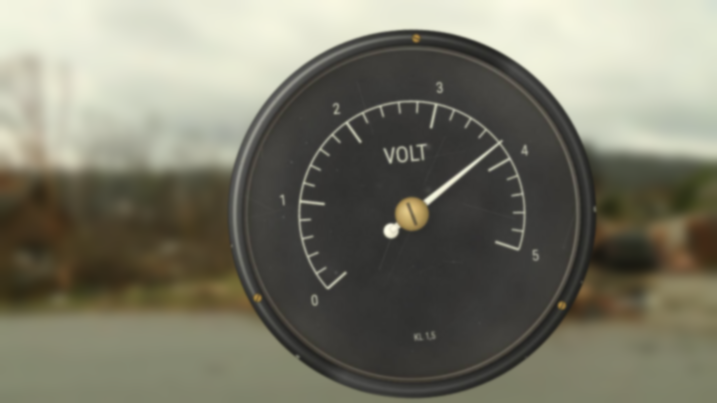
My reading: {"value": 3.8, "unit": "V"}
